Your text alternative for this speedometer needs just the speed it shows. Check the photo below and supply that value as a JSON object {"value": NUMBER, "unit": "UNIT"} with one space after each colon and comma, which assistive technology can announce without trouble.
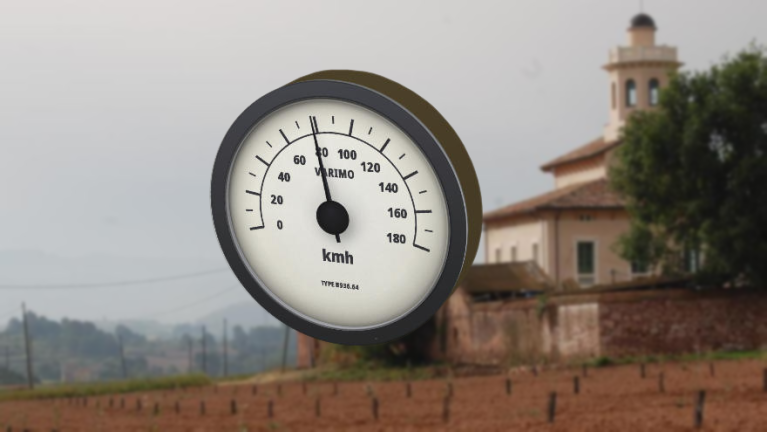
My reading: {"value": 80, "unit": "km/h"}
